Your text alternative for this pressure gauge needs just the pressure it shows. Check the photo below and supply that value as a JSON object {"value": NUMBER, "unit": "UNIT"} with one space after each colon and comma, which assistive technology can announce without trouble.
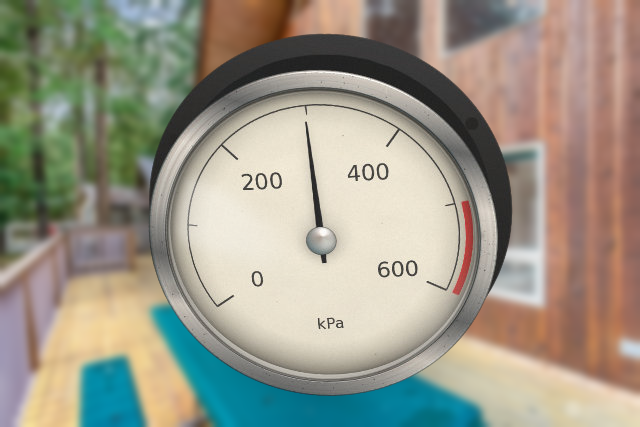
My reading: {"value": 300, "unit": "kPa"}
